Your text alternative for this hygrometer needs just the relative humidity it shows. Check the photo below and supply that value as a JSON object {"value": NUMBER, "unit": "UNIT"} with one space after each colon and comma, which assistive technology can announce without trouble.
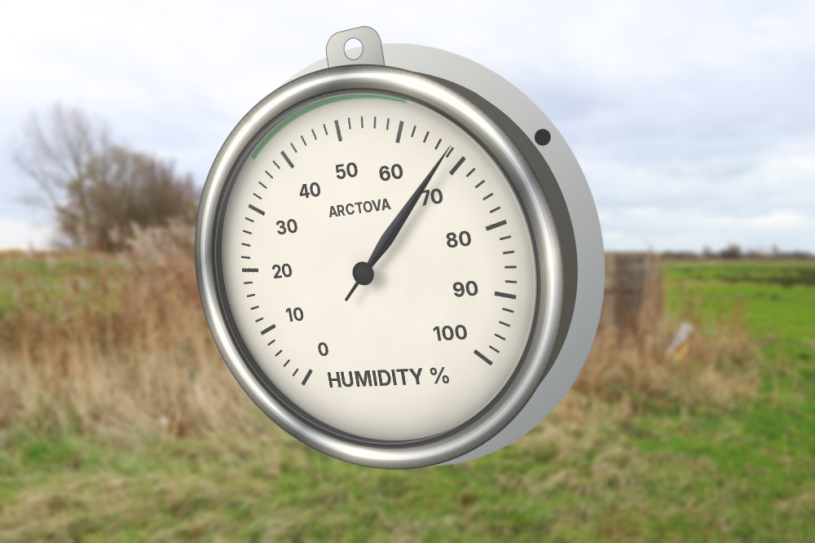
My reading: {"value": 68, "unit": "%"}
